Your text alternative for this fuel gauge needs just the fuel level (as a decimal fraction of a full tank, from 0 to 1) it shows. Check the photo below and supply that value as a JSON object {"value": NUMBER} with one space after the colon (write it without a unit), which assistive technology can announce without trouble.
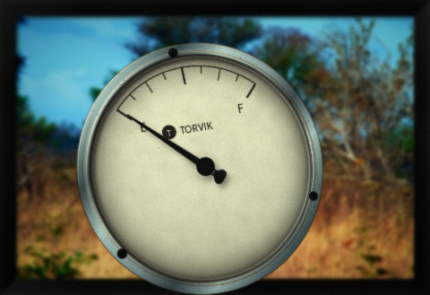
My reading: {"value": 0}
